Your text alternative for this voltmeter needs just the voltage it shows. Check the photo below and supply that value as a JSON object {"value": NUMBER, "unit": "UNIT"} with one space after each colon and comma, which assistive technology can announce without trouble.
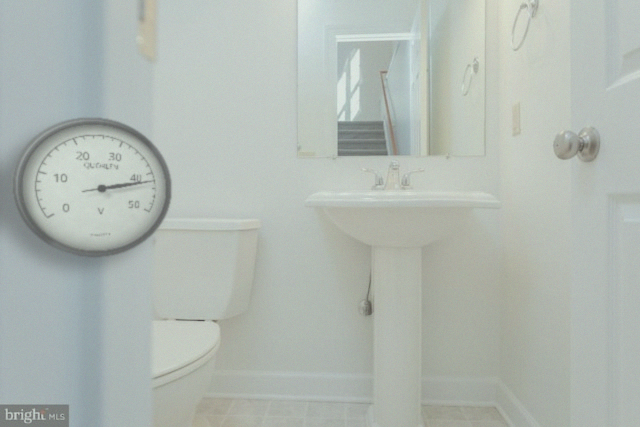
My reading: {"value": 42, "unit": "V"}
